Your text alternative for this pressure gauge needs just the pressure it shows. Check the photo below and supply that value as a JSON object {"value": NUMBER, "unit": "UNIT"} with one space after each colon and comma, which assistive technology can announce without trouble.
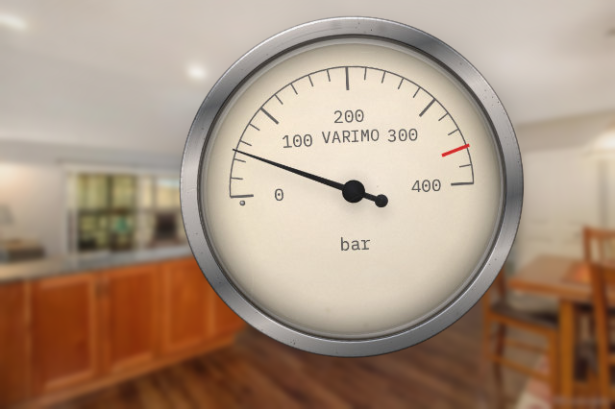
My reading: {"value": 50, "unit": "bar"}
